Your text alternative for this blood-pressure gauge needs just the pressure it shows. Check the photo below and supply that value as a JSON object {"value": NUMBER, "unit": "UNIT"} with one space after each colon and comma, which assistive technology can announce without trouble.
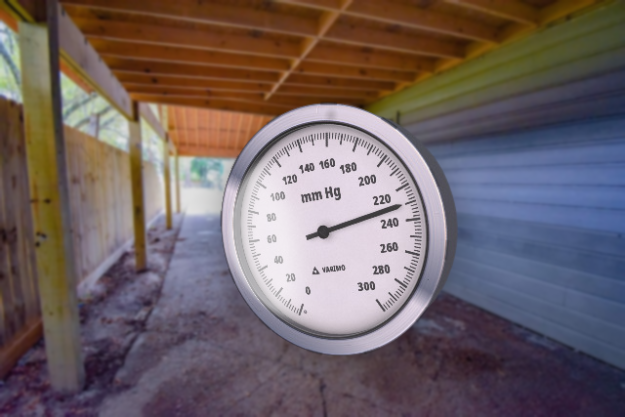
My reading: {"value": 230, "unit": "mmHg"}
